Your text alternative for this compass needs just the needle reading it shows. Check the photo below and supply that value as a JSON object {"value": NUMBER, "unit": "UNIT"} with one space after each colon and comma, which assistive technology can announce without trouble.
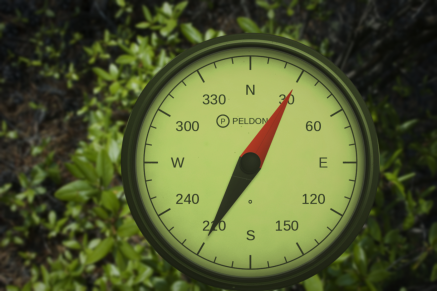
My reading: {"value": 30, "unit": "°"}
